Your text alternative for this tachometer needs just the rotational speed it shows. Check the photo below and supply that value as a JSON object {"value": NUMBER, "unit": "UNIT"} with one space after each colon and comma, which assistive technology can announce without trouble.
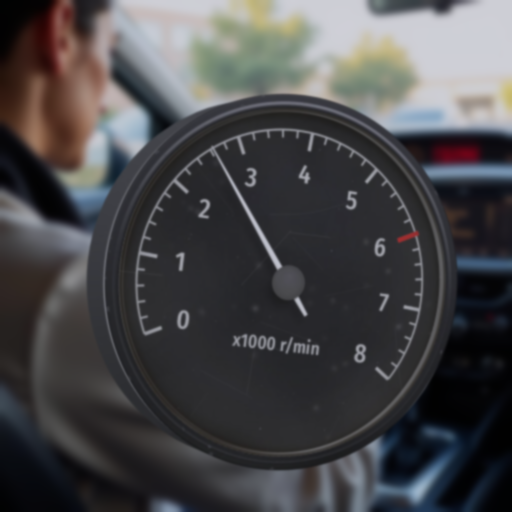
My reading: {"value": 2600, "unit": "rpm"}
